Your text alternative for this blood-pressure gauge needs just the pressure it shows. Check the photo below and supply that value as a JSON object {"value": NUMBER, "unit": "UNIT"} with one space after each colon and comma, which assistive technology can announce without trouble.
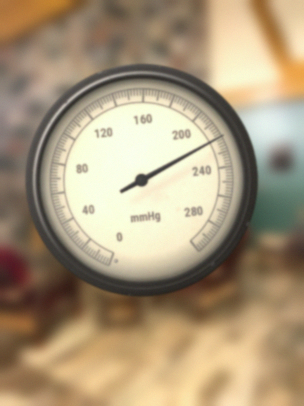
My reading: {"value": 220, "unit": "mmHg"}
